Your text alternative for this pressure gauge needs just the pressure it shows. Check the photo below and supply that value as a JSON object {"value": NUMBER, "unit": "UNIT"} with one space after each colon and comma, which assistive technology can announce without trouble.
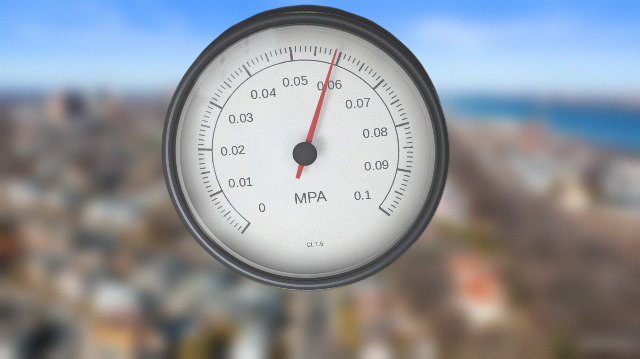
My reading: {"value": 0.059, "unit": "MPa"}
